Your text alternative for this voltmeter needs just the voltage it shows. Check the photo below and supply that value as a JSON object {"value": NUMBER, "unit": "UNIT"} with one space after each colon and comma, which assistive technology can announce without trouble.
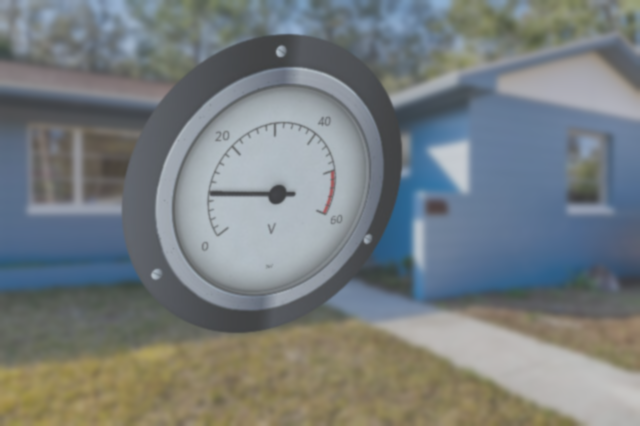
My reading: {"value": 10, "unit": "V"}
